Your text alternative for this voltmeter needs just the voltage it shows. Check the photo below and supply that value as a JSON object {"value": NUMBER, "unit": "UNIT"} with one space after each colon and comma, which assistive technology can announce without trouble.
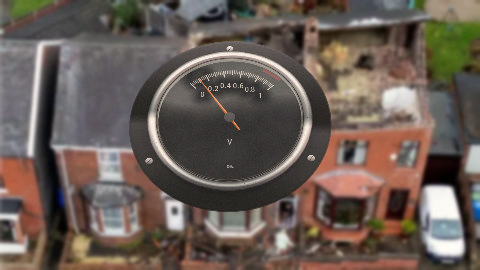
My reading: {"value": 0.1, "unit": "V"}
